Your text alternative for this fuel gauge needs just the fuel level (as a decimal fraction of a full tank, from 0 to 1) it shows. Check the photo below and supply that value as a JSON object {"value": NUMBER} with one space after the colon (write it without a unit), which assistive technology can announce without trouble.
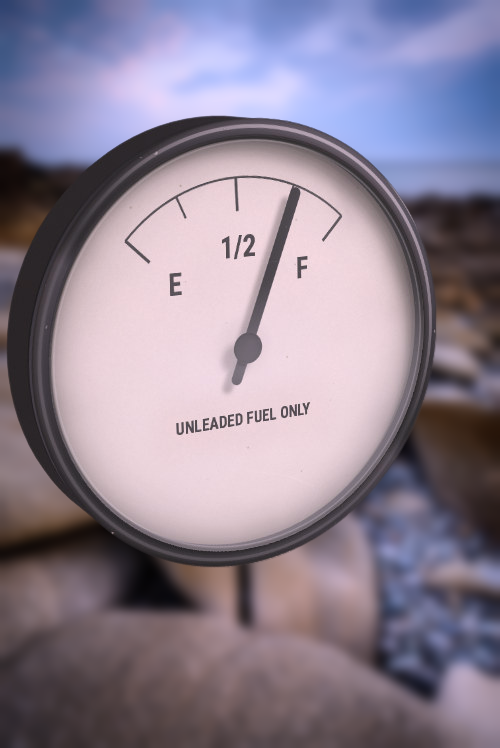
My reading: {"value": 0.75}
